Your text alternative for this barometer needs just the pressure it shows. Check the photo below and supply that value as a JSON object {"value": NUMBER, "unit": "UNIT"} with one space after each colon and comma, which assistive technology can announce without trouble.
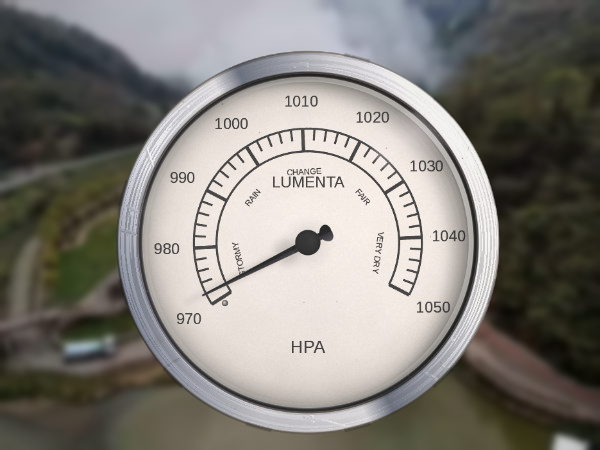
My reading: {"value": 972, "unit": "hPa"}
